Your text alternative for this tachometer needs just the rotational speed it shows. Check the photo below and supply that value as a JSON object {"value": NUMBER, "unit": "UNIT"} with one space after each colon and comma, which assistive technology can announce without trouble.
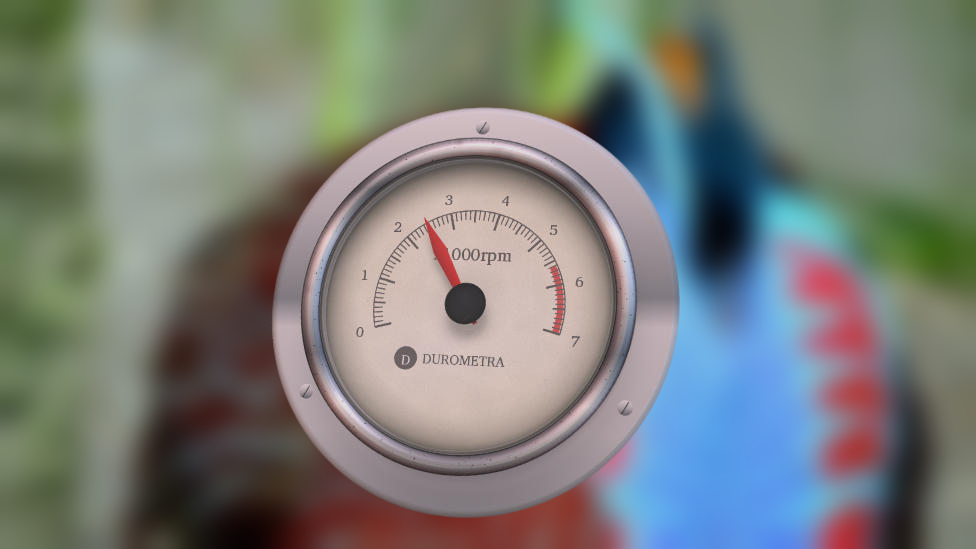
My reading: {"value": 2500, "unit": "rpm"}
